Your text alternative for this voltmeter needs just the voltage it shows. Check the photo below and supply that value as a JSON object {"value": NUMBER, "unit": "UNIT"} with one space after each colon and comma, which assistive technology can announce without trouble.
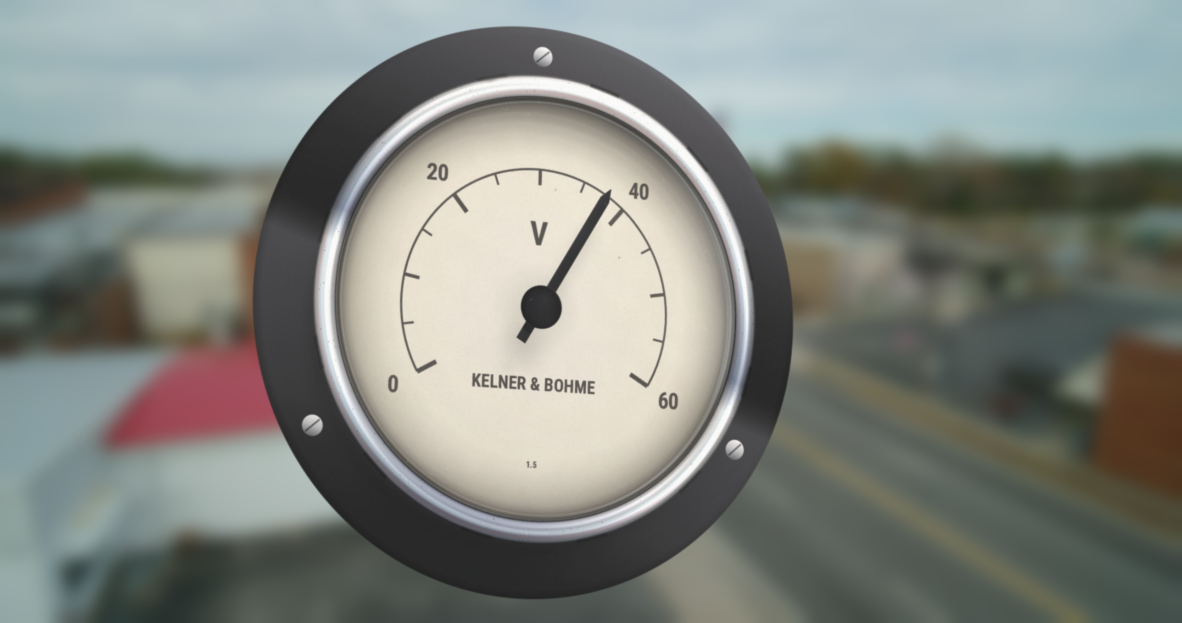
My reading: {"value": 37.5, "unit": "V"}
